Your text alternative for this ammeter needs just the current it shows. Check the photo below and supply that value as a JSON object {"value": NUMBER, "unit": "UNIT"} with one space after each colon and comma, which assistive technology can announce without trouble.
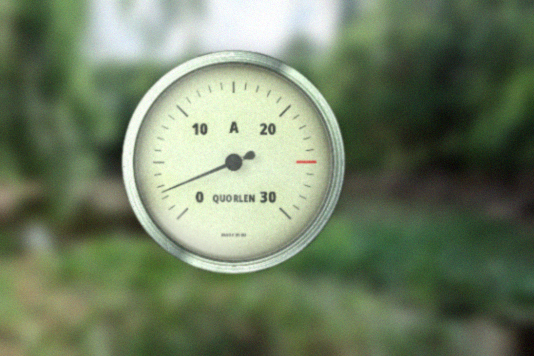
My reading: {"value": 2.5, "unit": "A"}
